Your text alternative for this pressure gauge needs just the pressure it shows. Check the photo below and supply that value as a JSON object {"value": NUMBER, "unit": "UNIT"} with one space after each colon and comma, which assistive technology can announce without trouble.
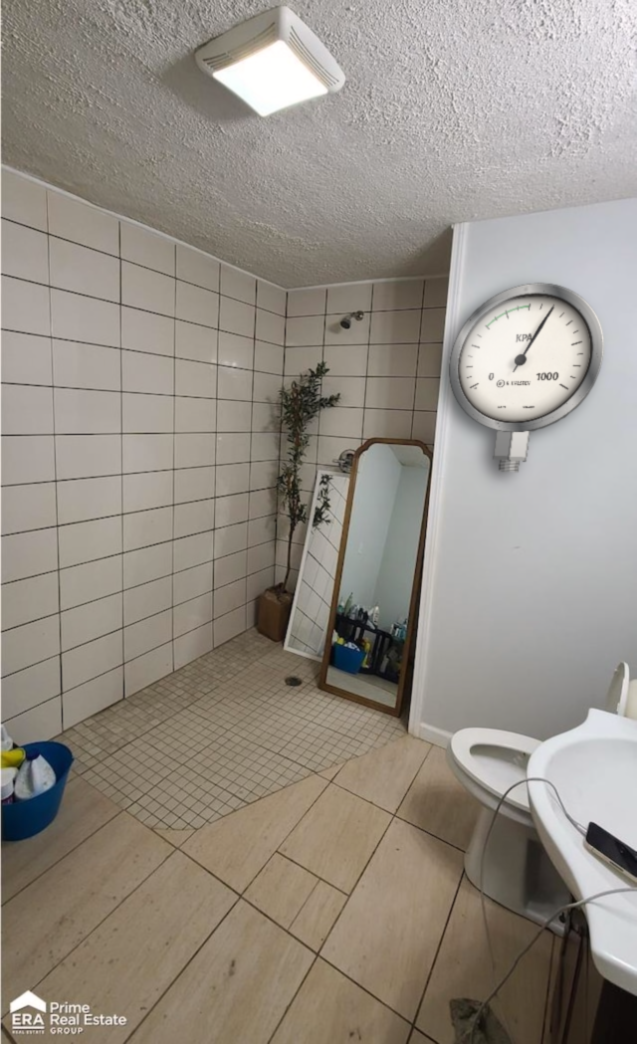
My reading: {"value": 600, "unit": "kPa"}
